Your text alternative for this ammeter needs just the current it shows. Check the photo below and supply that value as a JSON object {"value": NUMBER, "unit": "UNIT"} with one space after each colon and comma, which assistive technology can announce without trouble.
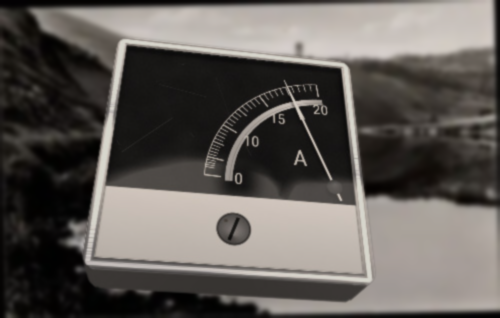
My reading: {"value": 17.5, "unit": "A"}
